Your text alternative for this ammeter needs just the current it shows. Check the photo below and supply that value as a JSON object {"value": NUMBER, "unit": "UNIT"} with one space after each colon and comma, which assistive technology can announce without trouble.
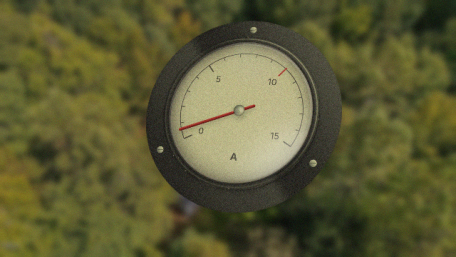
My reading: {"value": 0.5, "unit": "A"}
